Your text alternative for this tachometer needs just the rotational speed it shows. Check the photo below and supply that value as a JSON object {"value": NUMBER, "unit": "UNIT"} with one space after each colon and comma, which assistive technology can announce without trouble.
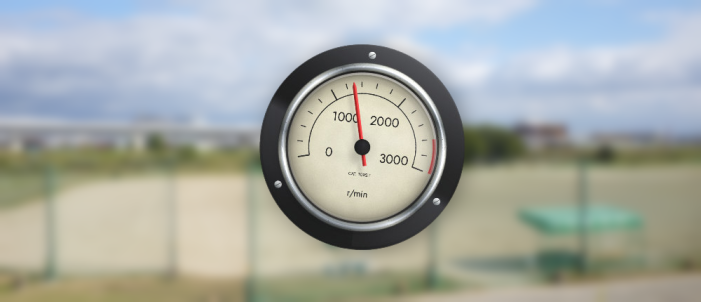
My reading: {"value": 1300, "unit": "rpm"}
